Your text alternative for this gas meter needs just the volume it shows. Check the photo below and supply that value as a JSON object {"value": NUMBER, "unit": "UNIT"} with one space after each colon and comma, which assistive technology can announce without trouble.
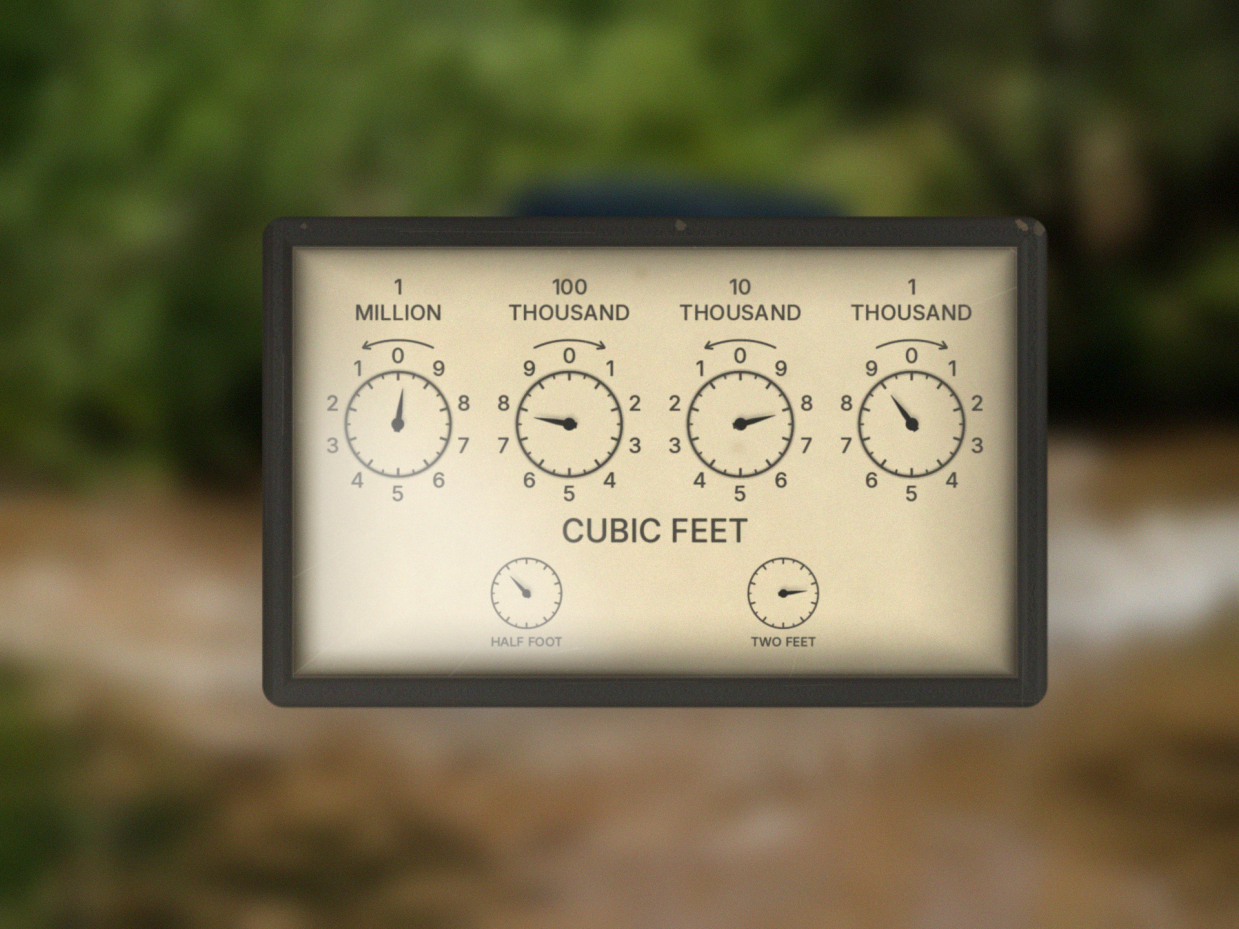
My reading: {"value": 977900, "unit": "ft³"}
